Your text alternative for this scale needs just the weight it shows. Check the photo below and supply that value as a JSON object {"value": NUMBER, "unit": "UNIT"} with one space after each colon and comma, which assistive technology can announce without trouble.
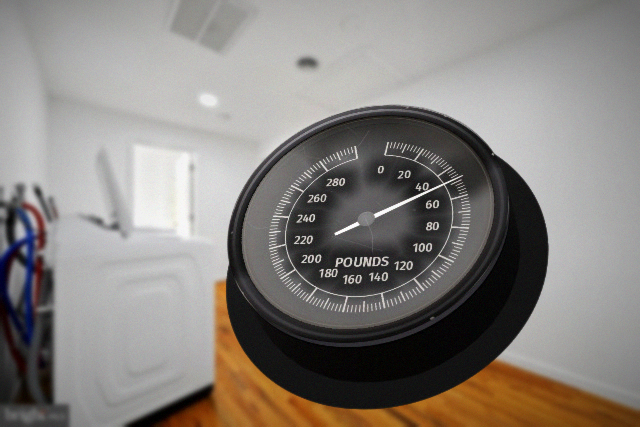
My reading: {"value": 50, "unit": "lb"}
